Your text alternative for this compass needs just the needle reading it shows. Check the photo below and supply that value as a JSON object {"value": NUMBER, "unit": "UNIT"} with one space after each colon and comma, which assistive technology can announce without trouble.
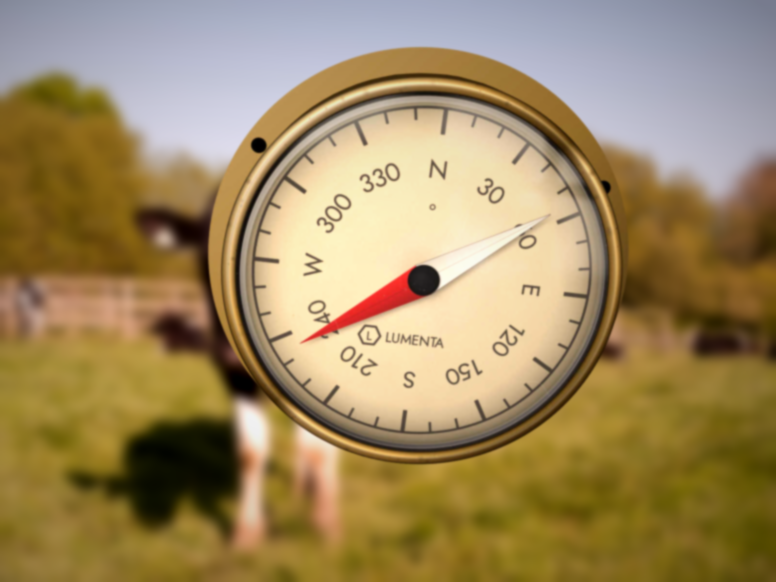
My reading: {"value": 235, "unit": "°"}
